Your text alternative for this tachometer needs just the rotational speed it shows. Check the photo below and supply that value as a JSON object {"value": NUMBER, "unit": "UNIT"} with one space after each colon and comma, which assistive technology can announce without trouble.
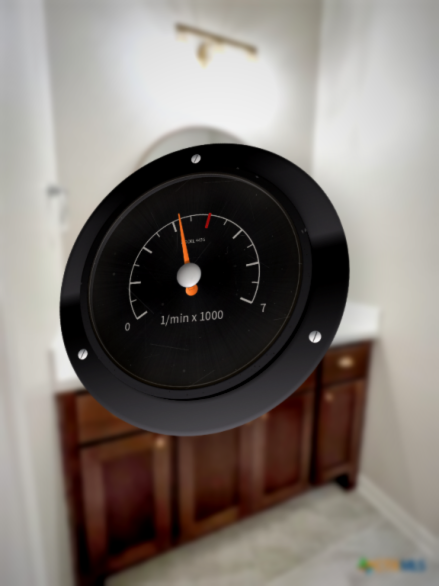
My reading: {"value": 3250, "unit": "rpm"}
